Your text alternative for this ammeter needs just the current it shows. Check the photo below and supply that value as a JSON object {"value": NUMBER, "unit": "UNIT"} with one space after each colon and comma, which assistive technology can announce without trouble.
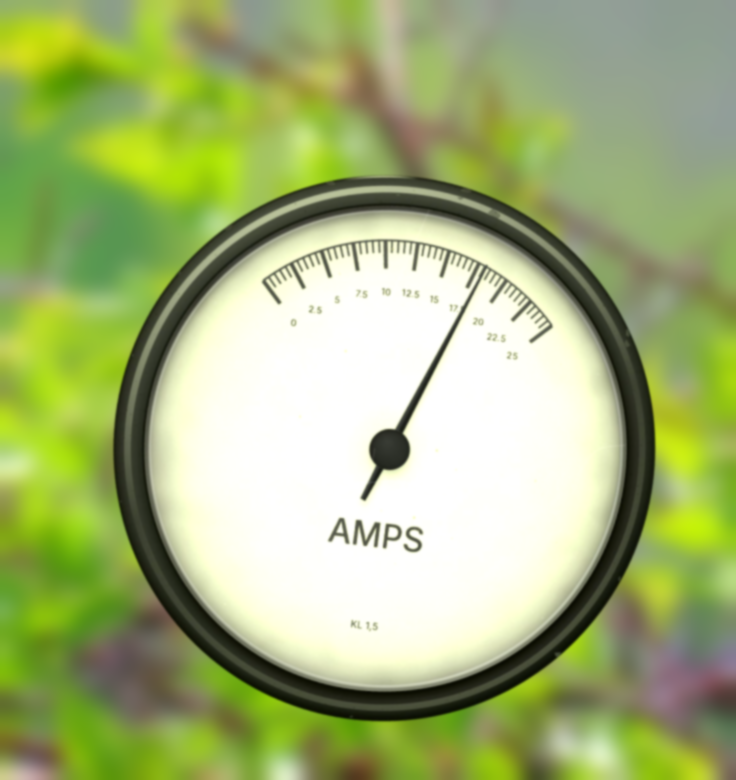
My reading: {"value": 18, "unit": "A"}
